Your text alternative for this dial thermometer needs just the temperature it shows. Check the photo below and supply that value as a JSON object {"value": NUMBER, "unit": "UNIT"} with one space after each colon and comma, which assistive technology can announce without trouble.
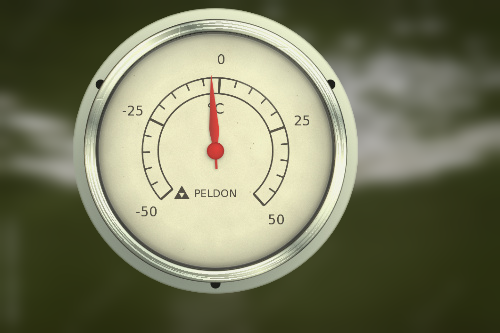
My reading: {"value": -2.5, "unit": "°C"}
